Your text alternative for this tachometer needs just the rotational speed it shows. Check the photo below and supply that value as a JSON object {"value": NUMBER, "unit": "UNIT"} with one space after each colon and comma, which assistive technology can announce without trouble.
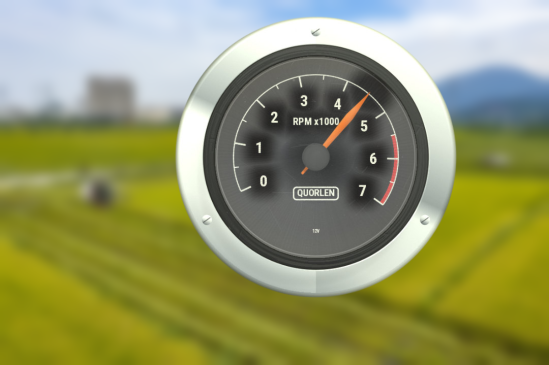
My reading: {"value": 4500, "unit": "rpm"}
